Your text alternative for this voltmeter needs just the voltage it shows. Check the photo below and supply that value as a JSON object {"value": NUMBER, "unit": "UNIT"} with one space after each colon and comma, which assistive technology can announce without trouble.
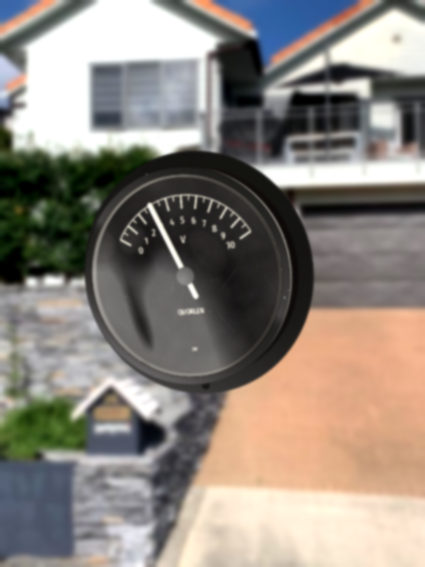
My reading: {"value": 3, "unit": "V"}
